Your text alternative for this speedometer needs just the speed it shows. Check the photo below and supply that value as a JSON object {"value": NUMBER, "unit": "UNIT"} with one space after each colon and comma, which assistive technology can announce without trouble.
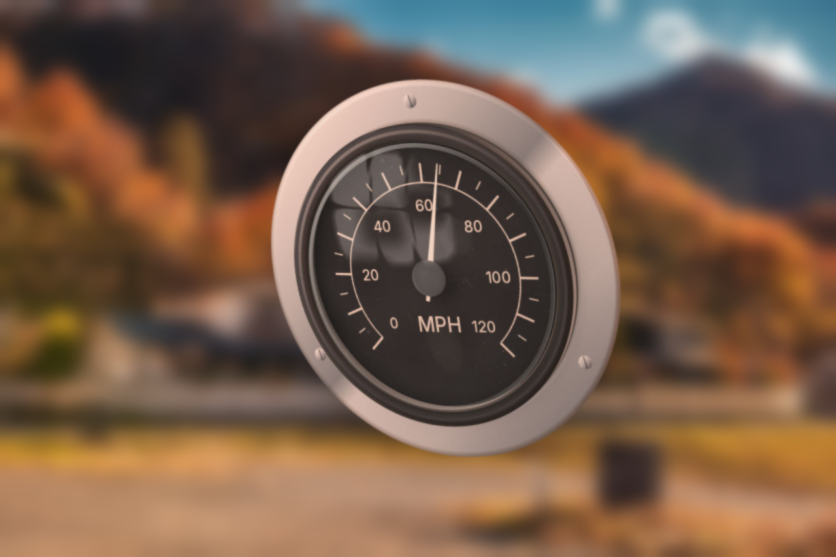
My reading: {"value": 65, "unit": "mph"}
